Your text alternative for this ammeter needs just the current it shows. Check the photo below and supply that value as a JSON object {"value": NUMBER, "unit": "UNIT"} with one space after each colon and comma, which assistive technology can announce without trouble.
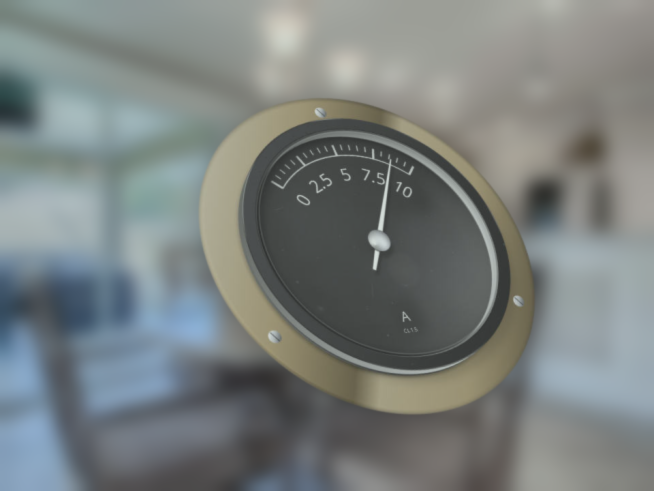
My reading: {"value": 8.5, "unit": "A"}
